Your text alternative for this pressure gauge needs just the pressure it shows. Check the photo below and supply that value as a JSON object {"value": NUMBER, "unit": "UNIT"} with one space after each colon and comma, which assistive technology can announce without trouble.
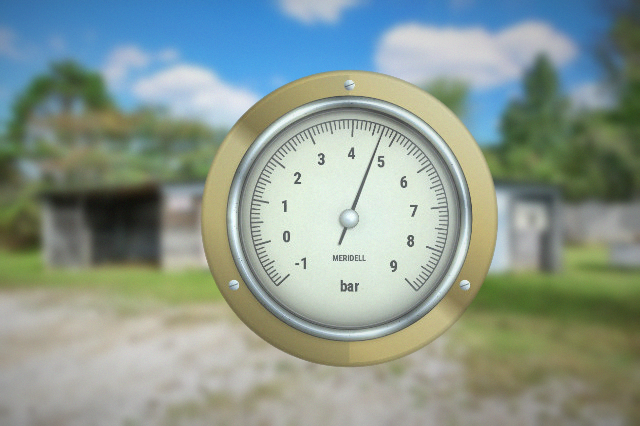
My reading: {"value": 4.7, "unit": "bar"}
